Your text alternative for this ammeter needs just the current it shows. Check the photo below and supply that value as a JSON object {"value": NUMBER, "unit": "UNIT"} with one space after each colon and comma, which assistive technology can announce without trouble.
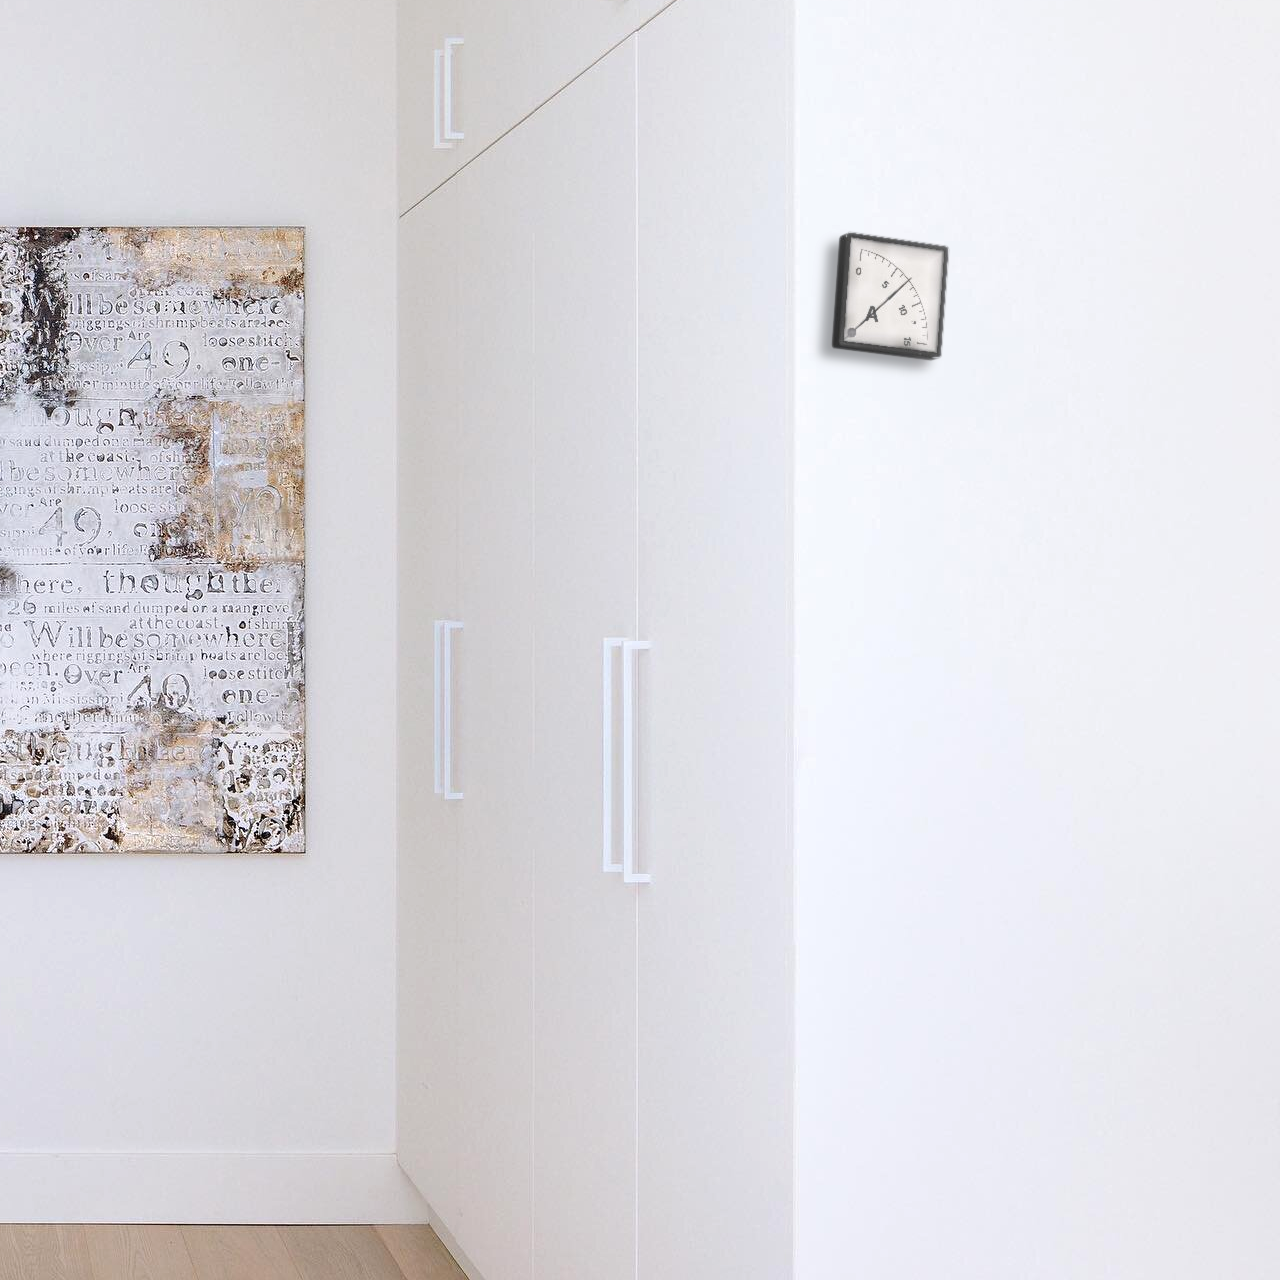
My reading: {"value": 7, "unit": "A"}
